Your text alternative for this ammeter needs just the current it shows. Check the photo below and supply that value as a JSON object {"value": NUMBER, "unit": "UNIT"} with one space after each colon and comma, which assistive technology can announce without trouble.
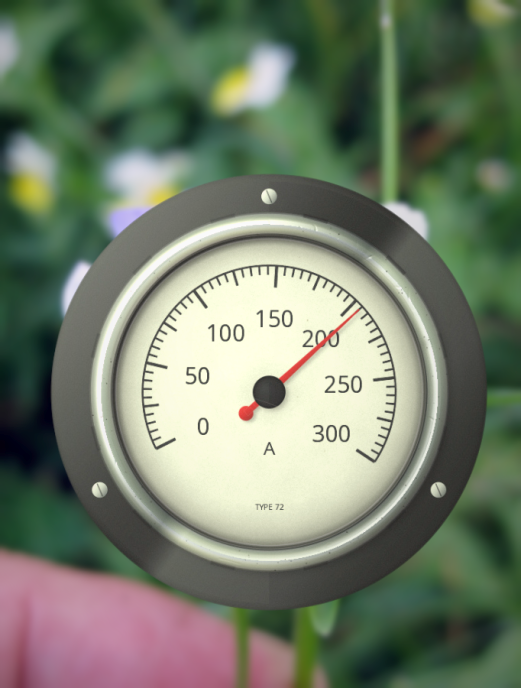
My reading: {"value": 205, "unit": "A"}
